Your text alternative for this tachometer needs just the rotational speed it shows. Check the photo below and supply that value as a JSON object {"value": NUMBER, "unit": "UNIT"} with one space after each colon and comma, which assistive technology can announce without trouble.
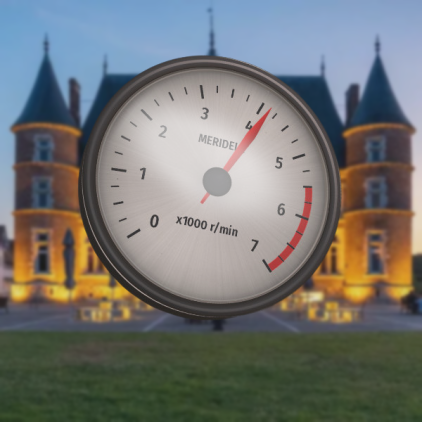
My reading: {"value": 4125, "unit": "rpm"}
